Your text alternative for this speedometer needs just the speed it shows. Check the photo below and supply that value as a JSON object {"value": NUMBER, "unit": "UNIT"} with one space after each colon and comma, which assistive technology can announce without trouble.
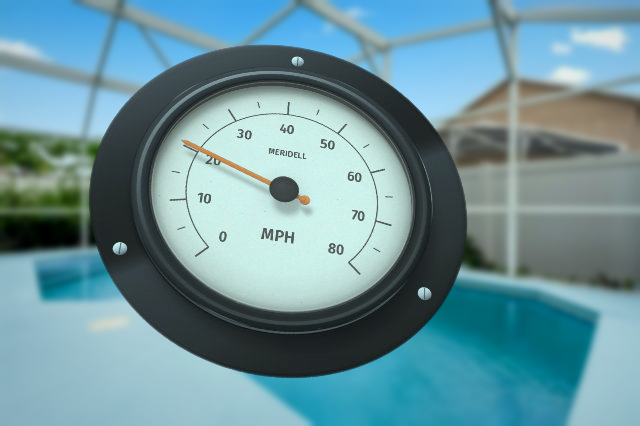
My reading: {"value": 20, "unit": "mph"}
